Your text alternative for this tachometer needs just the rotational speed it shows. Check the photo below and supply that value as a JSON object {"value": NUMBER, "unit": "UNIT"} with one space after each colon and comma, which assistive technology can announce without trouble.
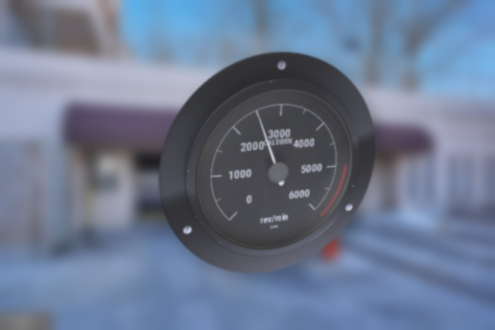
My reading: {"value": 2500, "unit": "rpm"}
